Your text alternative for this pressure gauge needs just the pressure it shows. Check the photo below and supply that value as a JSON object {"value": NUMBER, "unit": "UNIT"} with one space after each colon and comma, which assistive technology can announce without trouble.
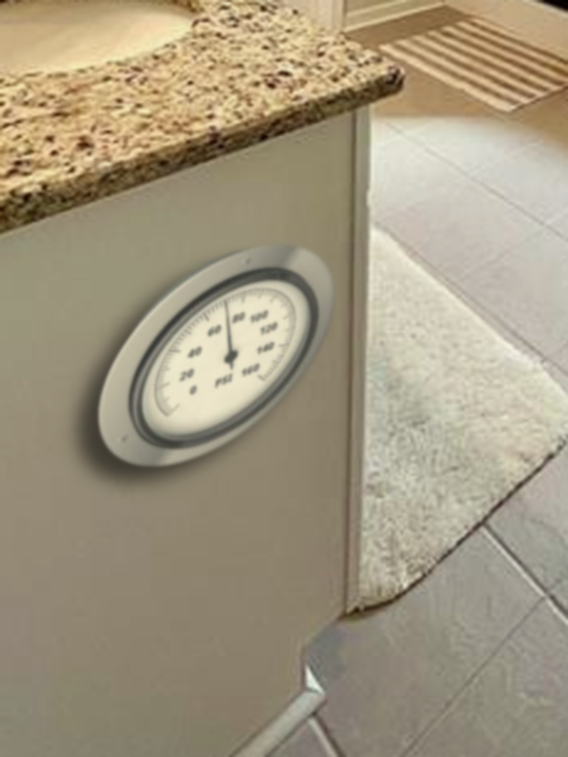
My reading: {"value": 70, "unit": "psi"}
